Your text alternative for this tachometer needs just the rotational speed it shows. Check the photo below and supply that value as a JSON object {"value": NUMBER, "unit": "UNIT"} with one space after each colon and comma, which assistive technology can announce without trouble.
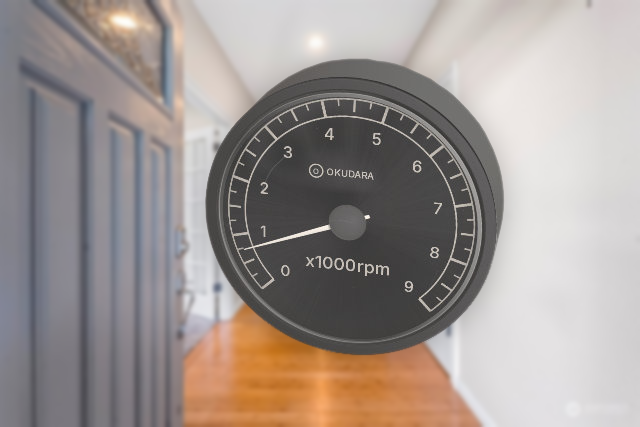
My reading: {"value": 750, "unit": "rpm"}
